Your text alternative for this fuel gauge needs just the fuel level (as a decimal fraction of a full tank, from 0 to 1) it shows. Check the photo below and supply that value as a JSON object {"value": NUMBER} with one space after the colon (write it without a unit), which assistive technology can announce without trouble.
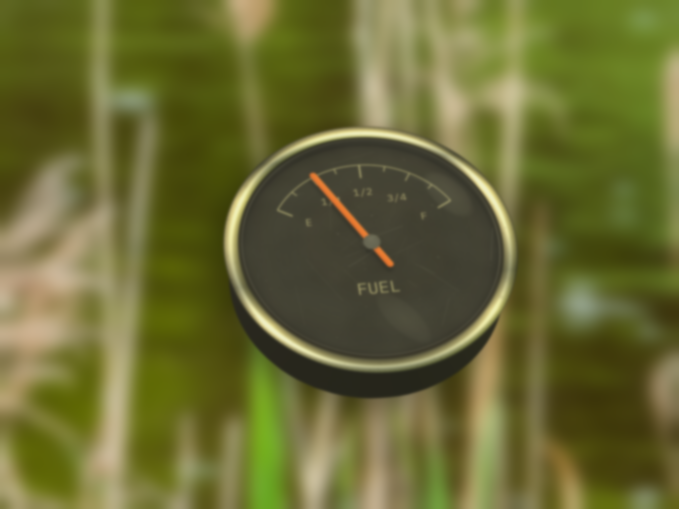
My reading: {"value": 0.25}
